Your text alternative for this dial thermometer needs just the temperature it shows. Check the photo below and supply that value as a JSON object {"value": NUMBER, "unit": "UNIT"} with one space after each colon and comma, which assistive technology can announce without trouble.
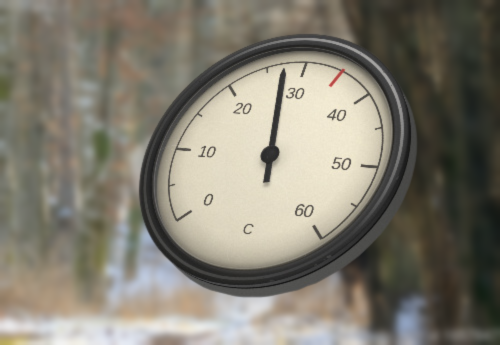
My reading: {"value": 27.5, "unit": "°C"}
